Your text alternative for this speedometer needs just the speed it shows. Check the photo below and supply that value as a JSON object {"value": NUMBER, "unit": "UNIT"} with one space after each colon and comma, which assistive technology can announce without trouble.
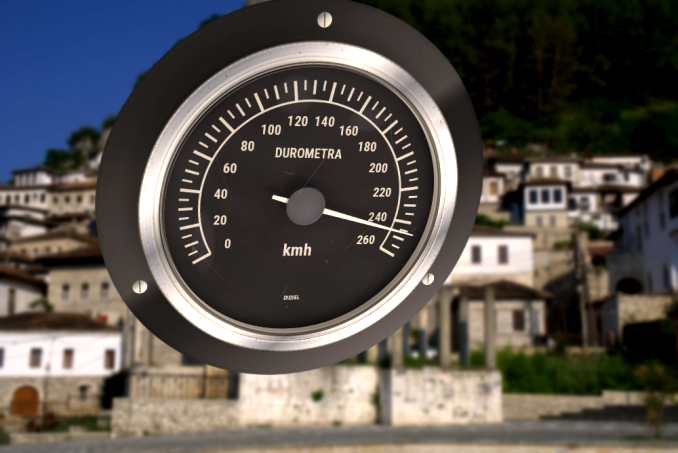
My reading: {"value": 245, "unit": "km/h"}
